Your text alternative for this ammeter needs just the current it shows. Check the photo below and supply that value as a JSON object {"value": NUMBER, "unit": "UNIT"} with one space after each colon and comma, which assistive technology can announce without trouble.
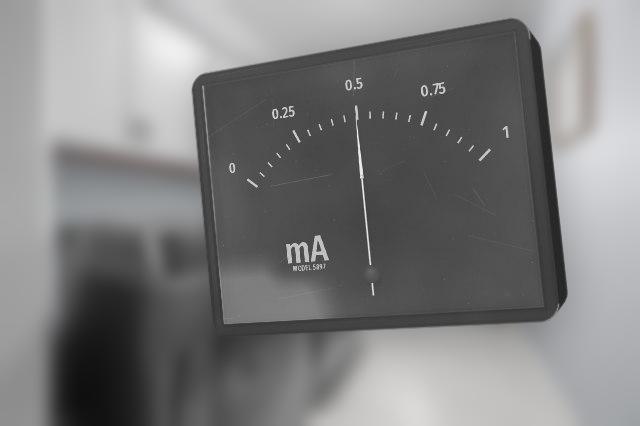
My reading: {"value": 0.5, "unit": "mA"}
